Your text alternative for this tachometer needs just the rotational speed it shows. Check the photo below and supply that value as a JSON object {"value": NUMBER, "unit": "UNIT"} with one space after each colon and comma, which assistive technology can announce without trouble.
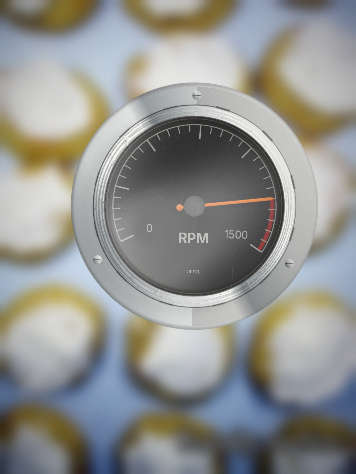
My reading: {"value": 1250, "unit": "rpm"}
